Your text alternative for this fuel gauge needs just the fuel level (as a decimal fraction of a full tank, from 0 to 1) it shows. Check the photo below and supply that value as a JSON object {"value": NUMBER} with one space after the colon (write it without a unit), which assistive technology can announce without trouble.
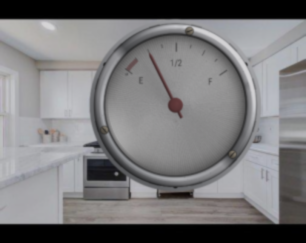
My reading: {"value": 0.25}
